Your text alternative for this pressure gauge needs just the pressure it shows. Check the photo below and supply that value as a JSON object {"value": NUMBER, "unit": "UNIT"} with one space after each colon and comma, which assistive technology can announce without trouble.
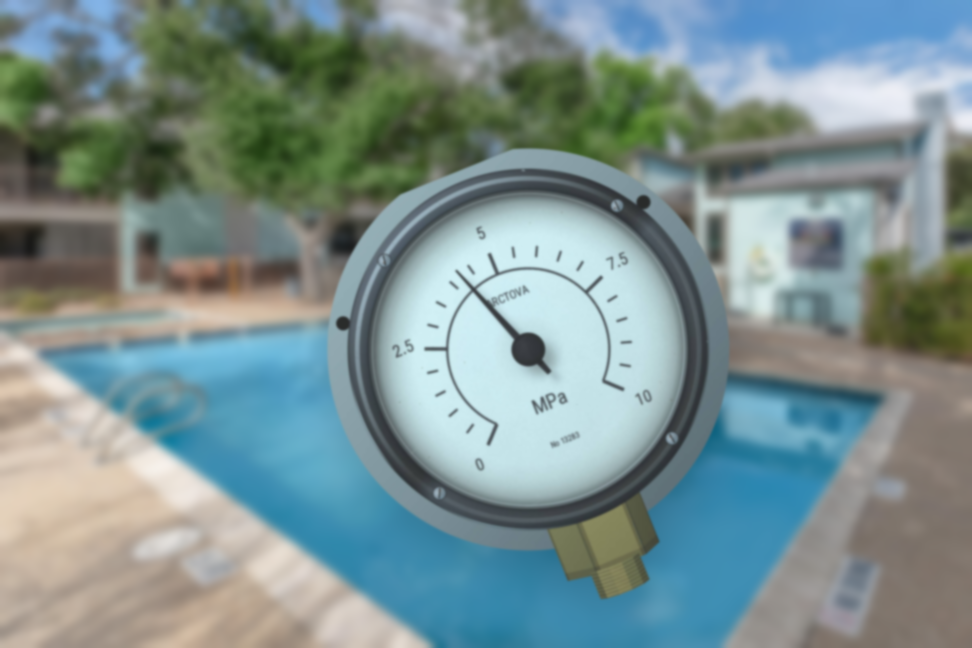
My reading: {"value": 4.25, "unit": "MPa"}
